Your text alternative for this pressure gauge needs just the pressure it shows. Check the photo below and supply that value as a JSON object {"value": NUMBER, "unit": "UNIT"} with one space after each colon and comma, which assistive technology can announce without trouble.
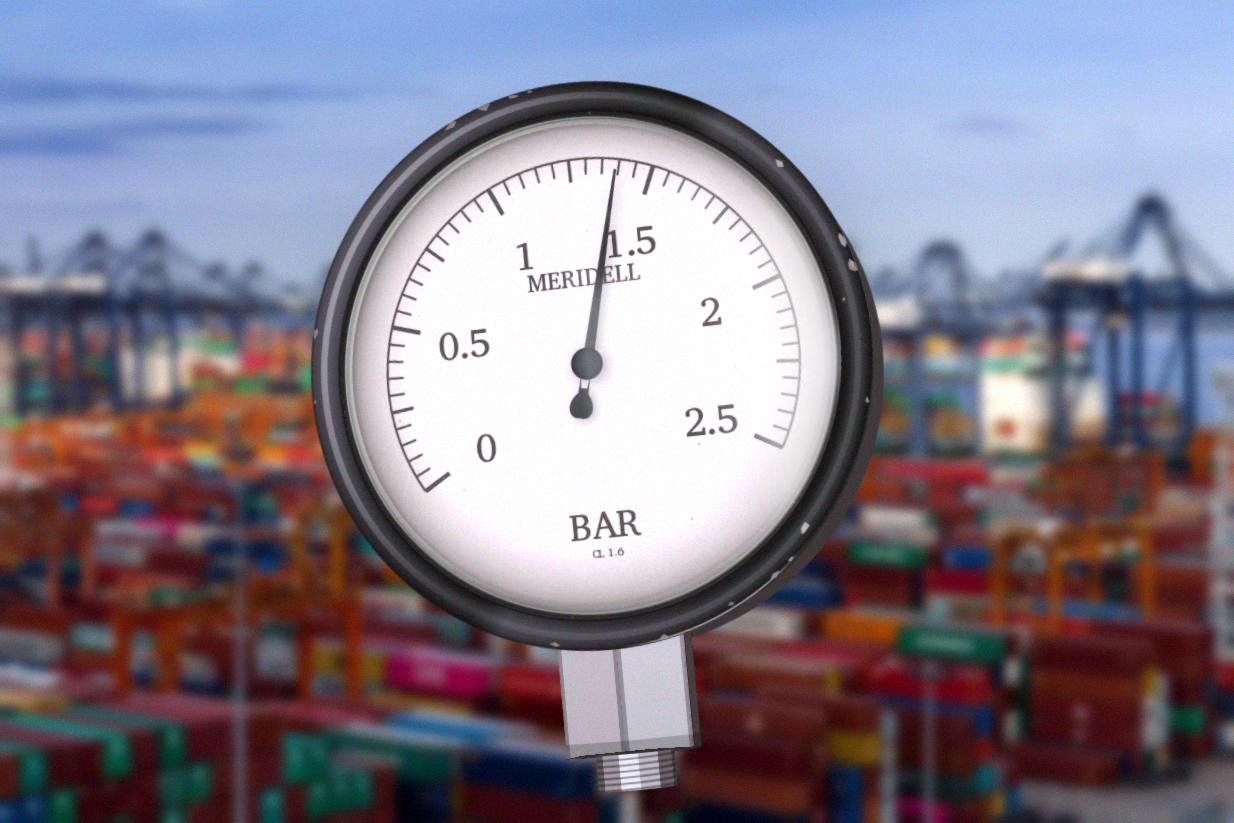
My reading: {"value": 1.4, "unit": "bar"}
